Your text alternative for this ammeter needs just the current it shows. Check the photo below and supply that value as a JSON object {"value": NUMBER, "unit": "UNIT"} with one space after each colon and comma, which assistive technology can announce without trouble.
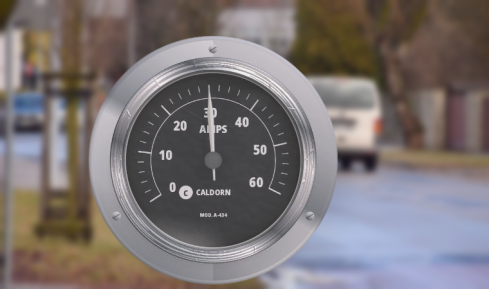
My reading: {"value": 30, "unit": "A"}
